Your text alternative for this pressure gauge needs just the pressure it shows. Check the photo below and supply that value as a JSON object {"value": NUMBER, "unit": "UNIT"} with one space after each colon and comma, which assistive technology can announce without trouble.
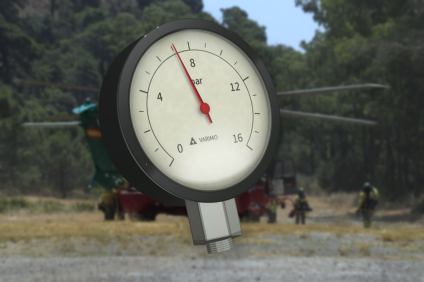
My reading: {"value": 7, "unit": "bar"}
